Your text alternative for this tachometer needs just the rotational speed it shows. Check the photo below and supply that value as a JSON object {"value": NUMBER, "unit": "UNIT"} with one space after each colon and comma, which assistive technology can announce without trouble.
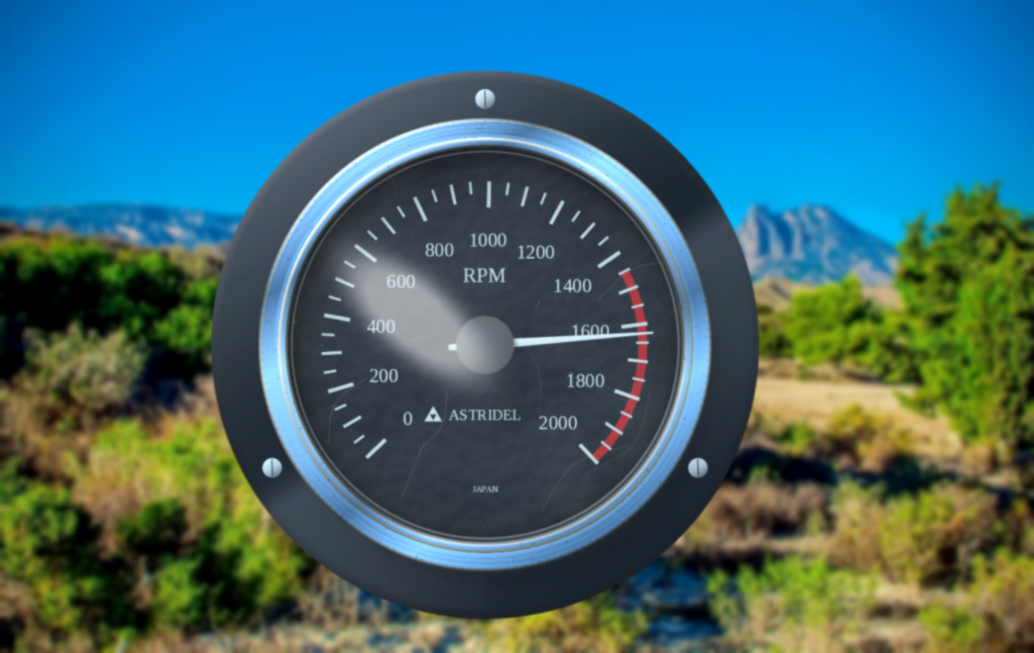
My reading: {"value": 1625, "unit": "rpm"}
